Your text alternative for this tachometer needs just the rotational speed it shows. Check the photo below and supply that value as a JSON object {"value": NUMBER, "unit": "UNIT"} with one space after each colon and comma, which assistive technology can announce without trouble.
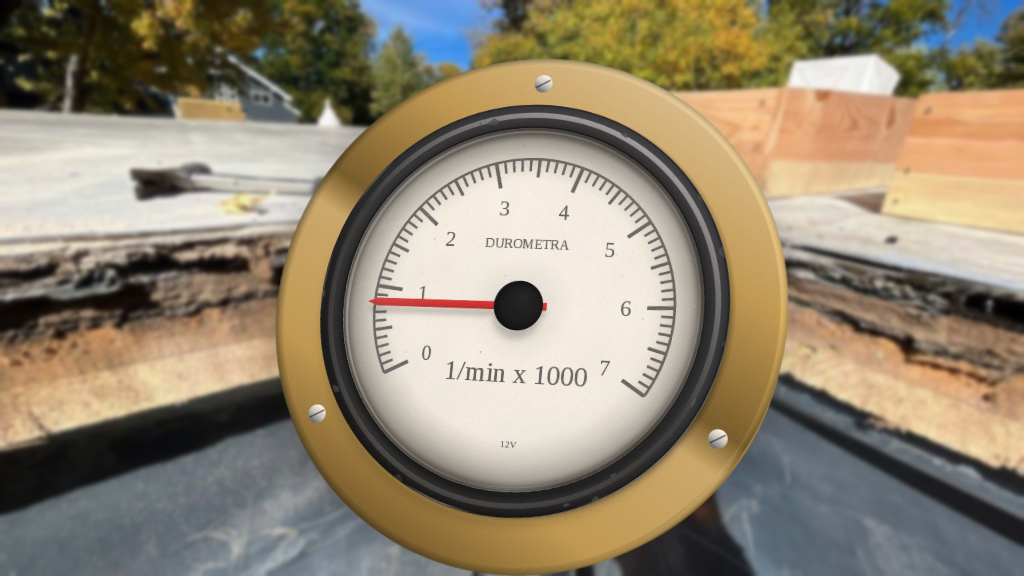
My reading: {"value": 800, "unit": "rpm"}
